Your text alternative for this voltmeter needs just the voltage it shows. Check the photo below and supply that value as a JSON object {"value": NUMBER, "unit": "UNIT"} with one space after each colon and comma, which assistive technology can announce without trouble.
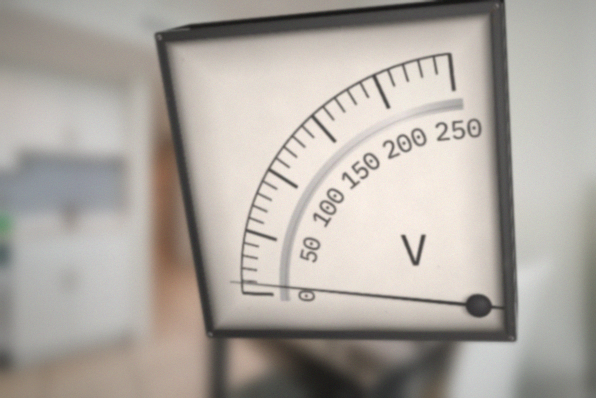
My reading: {"value": 10, "unit": "V"}
